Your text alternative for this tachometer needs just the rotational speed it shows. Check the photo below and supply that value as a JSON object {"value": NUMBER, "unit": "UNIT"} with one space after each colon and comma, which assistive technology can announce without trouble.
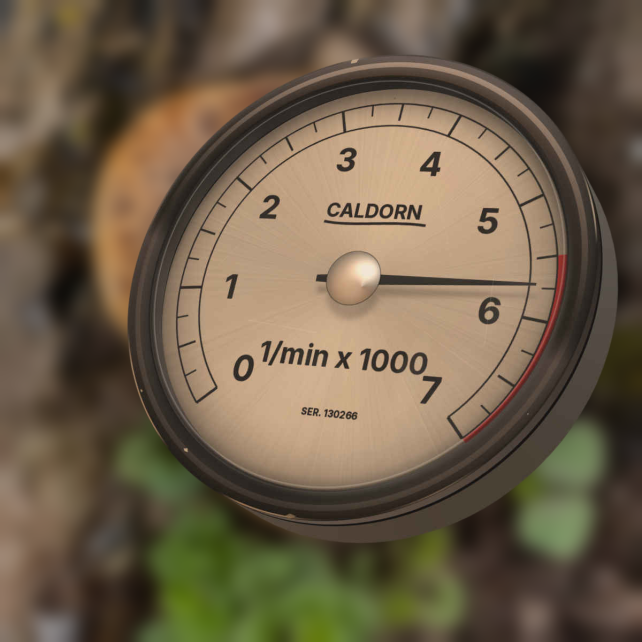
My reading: {"value": 5750, "unit": "rpm"}
